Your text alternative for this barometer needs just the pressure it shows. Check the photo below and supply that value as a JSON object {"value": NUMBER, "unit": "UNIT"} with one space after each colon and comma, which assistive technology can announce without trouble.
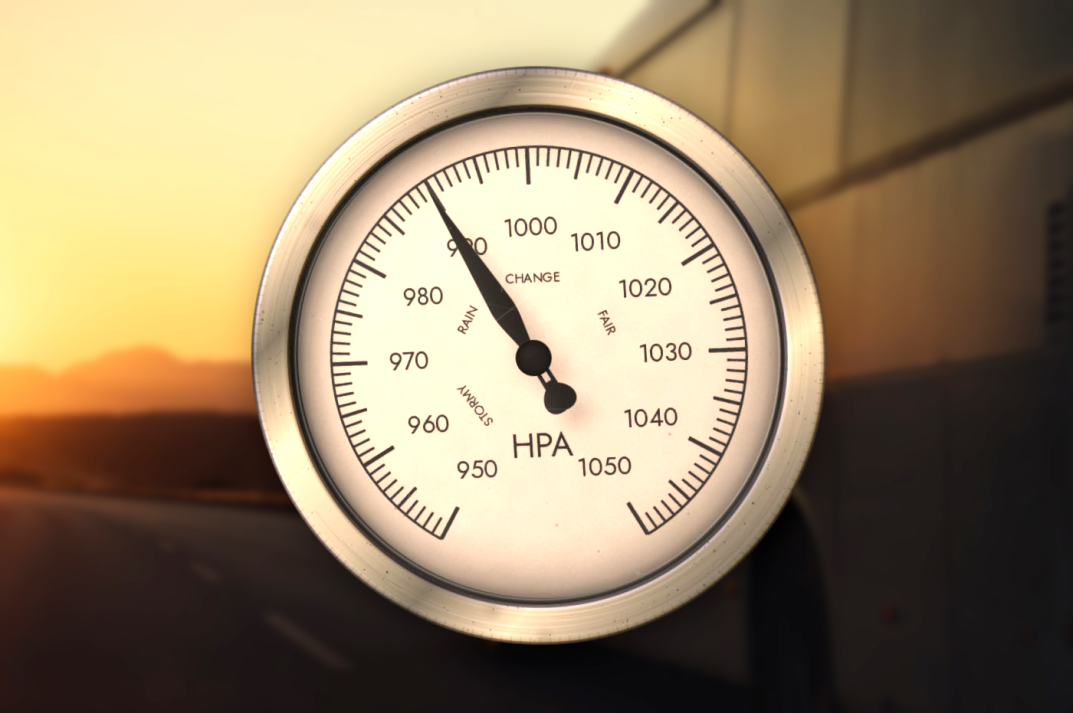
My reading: {"value": 990, "unit": "hPa"}
